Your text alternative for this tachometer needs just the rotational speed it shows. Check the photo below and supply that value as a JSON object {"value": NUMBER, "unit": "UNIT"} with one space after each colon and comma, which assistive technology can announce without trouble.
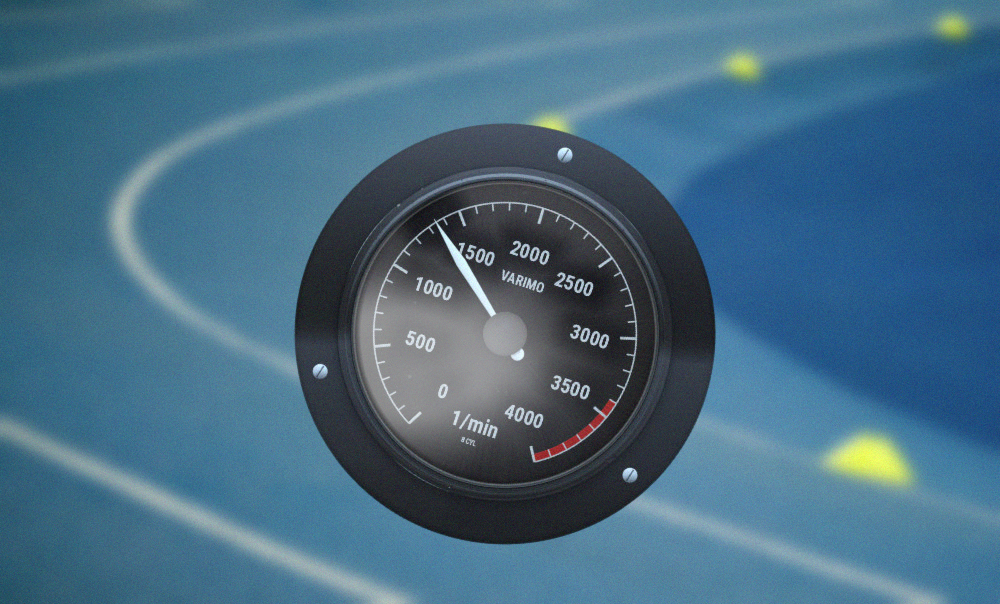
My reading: {"value": 1350, "unit": "rpm"}
